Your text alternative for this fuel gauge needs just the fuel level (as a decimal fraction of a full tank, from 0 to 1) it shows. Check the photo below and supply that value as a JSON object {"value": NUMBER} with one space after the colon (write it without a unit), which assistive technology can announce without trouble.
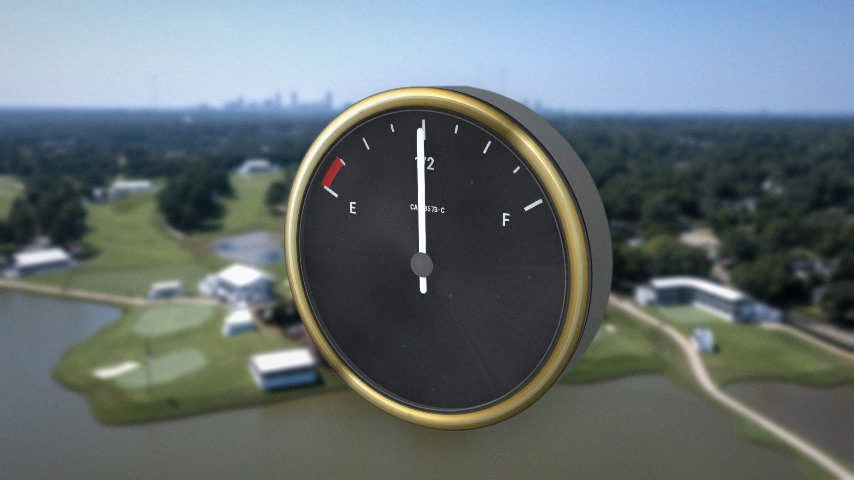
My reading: {"value": 0.5}
